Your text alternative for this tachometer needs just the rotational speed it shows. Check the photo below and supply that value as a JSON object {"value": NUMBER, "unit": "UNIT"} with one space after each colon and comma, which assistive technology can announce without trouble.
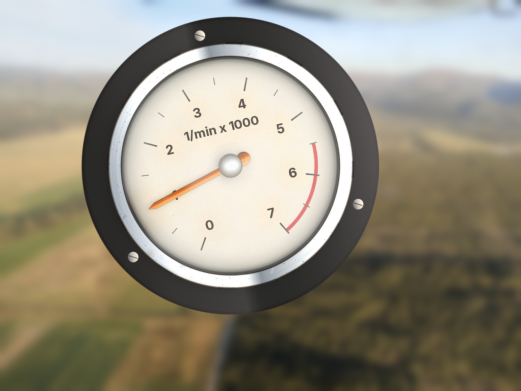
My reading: {"value": 1000, "unit": "rpm"}
